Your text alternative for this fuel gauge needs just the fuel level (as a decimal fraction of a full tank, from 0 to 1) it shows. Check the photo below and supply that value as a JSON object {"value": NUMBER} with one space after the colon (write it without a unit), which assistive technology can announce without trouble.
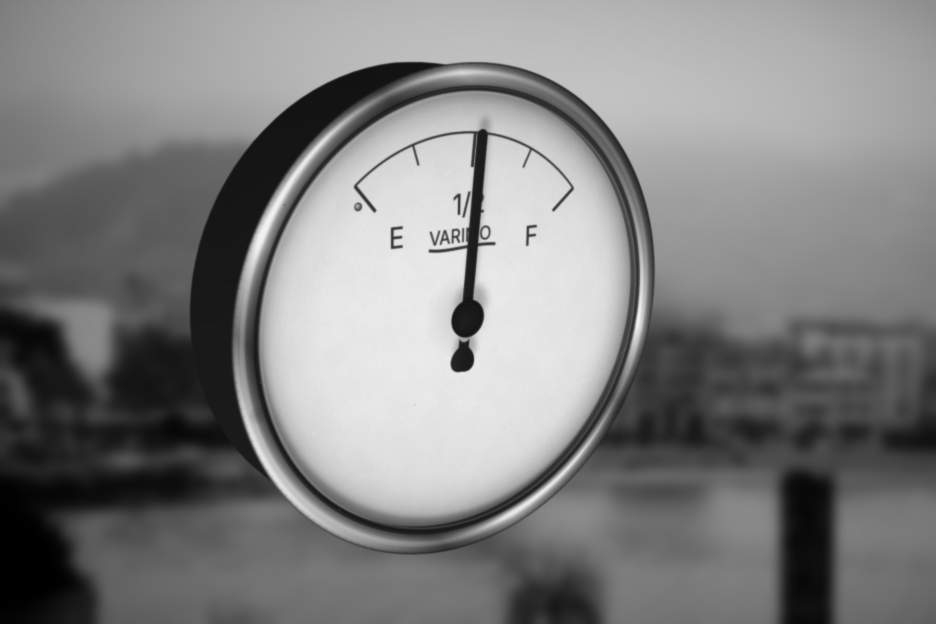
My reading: {"value": 0.5}
